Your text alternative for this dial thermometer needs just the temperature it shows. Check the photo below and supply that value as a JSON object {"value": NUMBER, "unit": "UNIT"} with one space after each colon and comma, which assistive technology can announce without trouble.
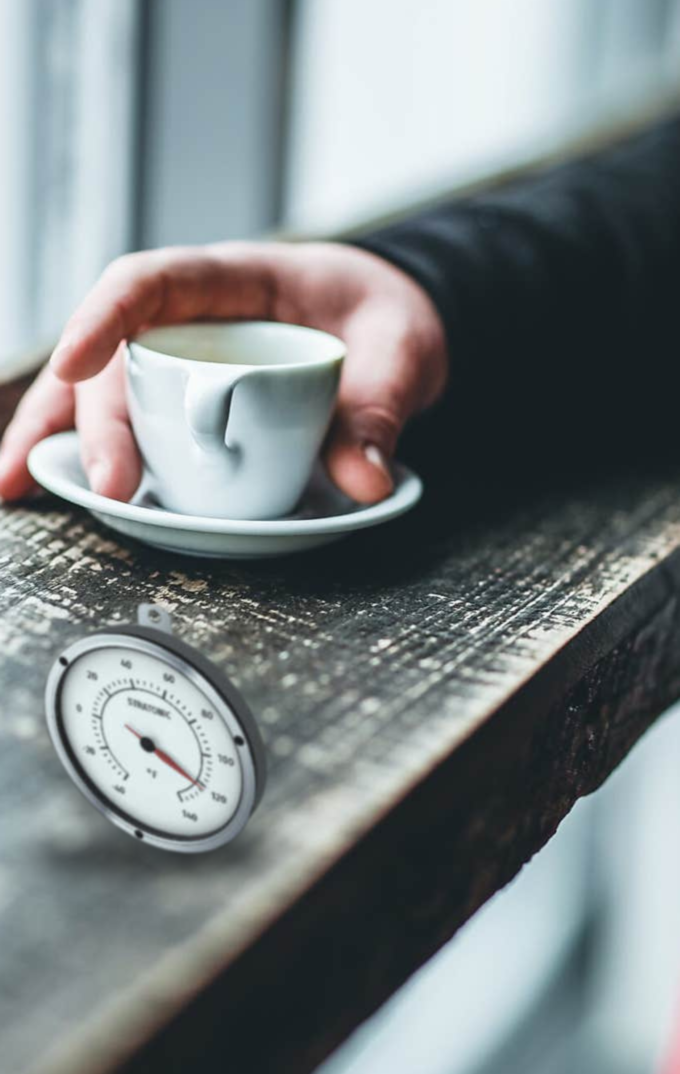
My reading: {"value": 120, "unit": "°F"}
